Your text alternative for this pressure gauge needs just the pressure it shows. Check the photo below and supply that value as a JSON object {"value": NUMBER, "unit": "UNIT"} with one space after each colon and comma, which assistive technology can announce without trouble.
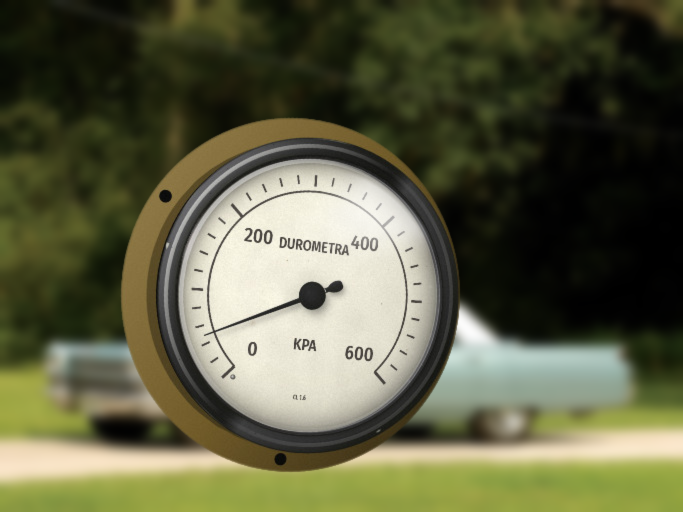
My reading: {"value": 50, "unit": "kPa"}
